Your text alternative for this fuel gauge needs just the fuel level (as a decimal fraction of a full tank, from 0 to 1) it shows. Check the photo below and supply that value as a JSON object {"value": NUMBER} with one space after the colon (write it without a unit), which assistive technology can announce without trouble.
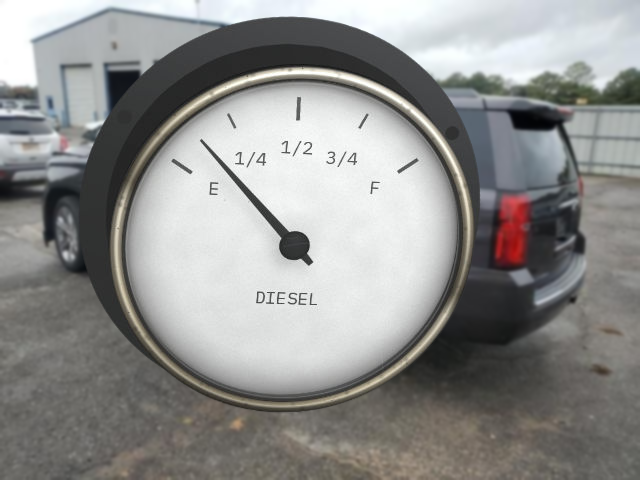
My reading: {"value": 0.125}
